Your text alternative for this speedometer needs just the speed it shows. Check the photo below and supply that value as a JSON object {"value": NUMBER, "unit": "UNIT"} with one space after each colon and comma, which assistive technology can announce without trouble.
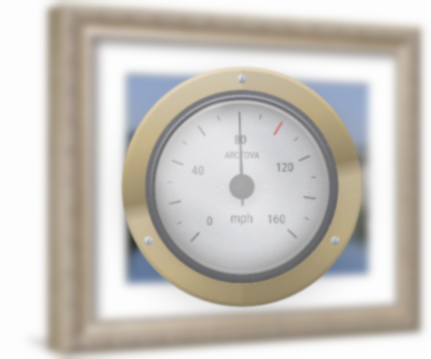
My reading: {"value": 80, "unit": "mph"}
